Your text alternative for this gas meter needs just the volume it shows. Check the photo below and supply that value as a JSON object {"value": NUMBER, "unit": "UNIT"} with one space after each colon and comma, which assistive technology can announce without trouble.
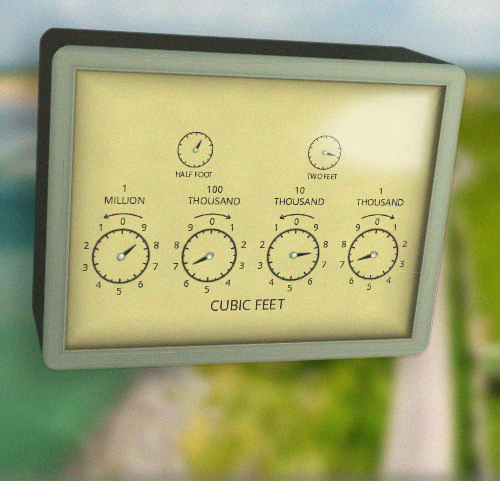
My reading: {"value": 867700, "unit": "ft³"}
